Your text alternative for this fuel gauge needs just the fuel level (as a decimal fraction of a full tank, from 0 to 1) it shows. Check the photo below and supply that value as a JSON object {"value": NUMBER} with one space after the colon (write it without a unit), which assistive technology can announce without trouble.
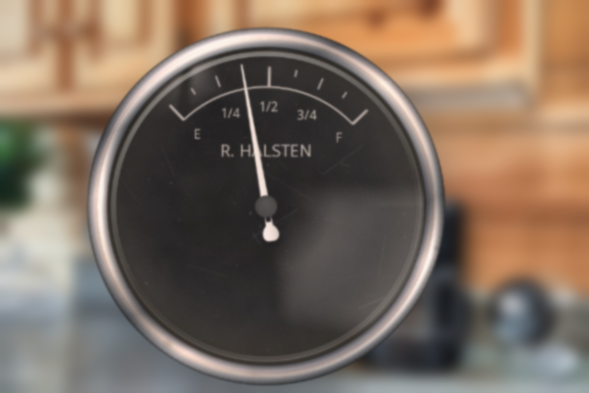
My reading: {"value": 0.375}
